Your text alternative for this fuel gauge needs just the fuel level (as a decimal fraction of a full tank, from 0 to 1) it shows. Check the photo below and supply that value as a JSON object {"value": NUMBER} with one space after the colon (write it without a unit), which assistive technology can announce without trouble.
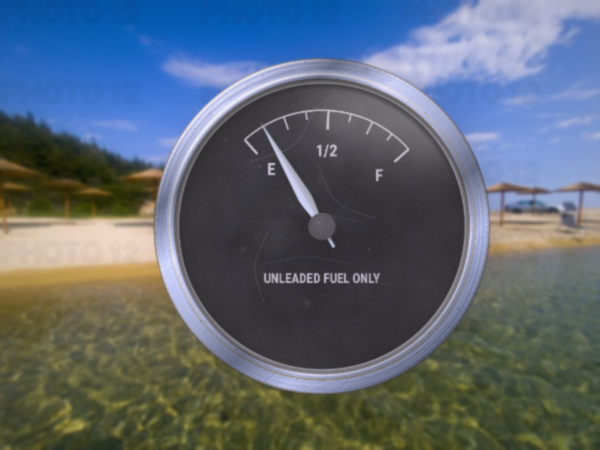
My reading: {"value": 0.125}
